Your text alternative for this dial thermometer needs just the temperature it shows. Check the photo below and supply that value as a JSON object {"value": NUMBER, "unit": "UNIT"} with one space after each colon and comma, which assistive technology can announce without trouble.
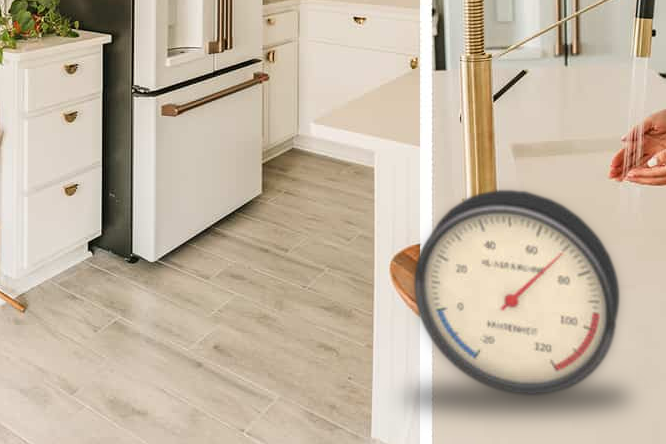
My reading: {"value": 70, "unit": "°F"}
